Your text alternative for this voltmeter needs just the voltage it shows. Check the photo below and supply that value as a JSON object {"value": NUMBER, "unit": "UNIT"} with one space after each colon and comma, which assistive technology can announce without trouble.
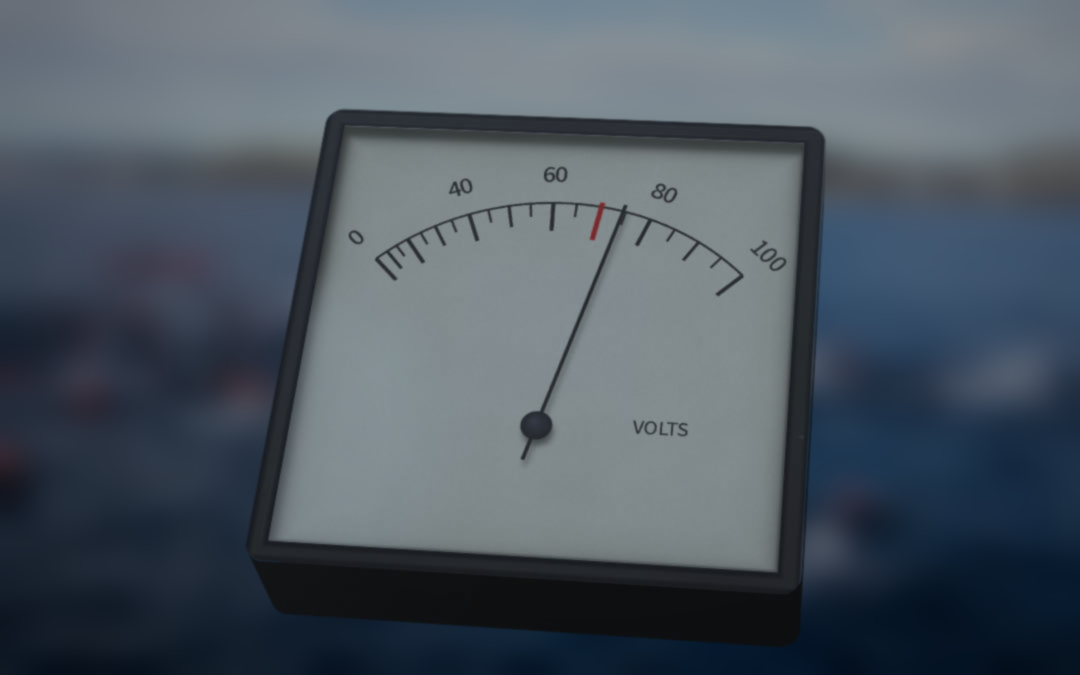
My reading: {"value": 75, "unit": "V"}
